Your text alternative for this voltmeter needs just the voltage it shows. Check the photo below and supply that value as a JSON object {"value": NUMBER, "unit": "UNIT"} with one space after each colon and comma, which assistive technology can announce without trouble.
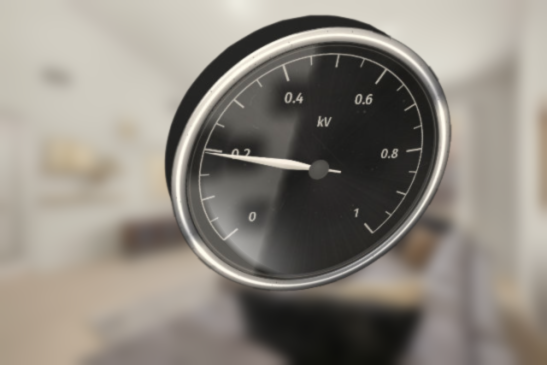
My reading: {"value": 0.2, "unit": "kV"}
